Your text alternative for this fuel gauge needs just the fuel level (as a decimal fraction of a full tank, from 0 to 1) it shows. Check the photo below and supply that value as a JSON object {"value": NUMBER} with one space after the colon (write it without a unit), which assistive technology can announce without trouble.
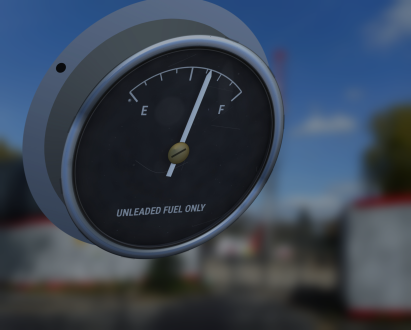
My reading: {"value": 0.625}
